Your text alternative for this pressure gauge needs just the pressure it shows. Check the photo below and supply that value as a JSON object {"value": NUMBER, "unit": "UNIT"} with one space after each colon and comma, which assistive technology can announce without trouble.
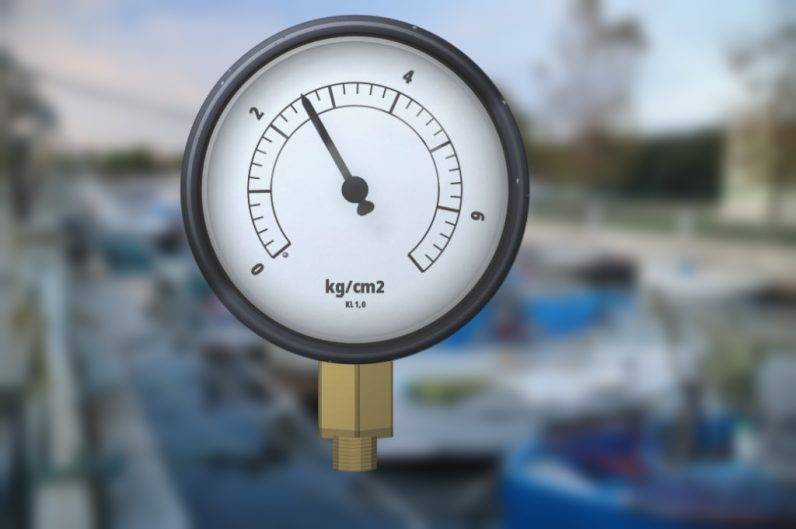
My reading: {"value": 2.6, "unit": "kg/cm²"}
